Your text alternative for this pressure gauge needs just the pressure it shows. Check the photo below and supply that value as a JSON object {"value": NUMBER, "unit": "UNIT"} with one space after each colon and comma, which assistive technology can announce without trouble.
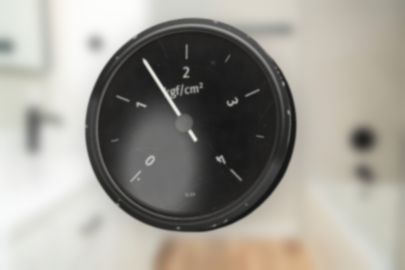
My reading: {"value": 1.5, "unit": "kg/cm²"}
